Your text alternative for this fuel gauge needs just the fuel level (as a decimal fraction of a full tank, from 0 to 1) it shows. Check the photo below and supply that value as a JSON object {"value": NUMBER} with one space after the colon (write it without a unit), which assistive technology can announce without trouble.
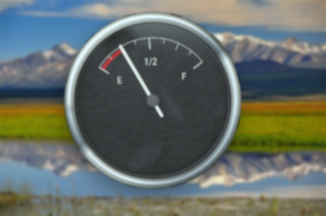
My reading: {"value": 0.25}
